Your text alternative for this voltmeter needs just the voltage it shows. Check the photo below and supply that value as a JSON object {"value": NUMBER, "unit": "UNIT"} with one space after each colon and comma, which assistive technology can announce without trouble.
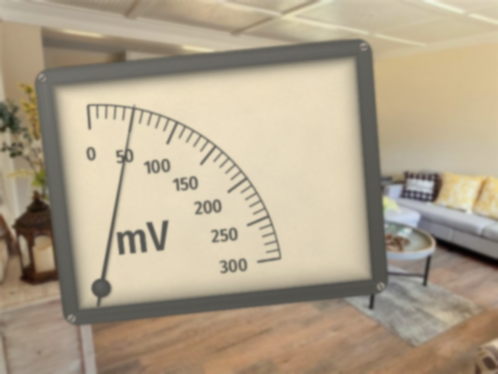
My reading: {"value": 50, "unit": "mV"}
